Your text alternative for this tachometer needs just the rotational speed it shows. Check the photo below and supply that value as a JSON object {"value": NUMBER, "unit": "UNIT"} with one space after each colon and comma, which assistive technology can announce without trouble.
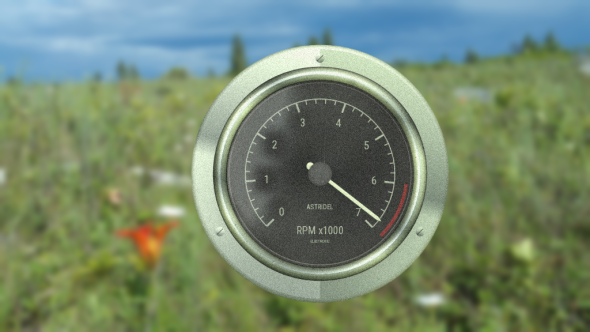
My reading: {"value": 6800, "unit": "rpm"}
